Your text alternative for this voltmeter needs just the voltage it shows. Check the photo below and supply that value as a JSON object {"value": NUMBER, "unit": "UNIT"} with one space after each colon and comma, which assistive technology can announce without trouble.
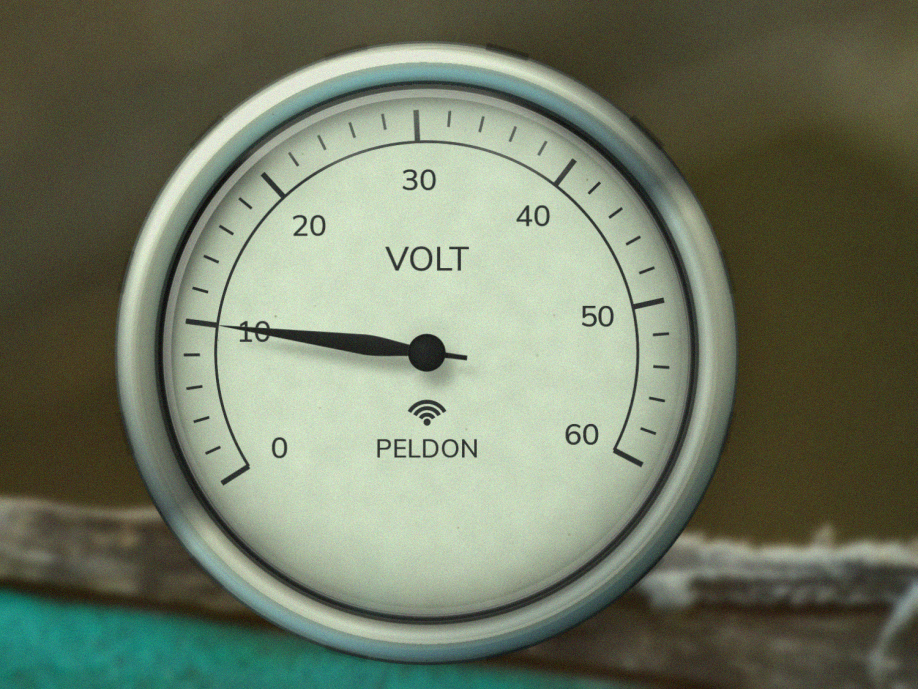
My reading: {"value": 10, "unit": "V"}
